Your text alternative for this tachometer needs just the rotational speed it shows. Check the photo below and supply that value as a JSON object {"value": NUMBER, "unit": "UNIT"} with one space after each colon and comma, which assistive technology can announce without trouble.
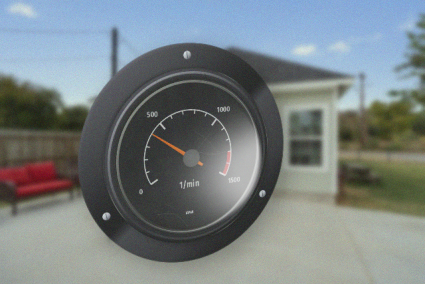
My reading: {"value": 400, "unit": "rpm"}
